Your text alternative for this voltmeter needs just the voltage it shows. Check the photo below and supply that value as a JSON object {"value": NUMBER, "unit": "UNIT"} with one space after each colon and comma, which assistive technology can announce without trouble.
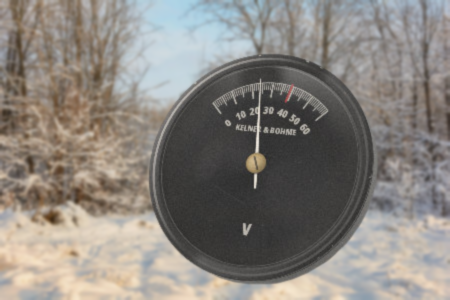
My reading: {"value": 25, "unit": "V"}
